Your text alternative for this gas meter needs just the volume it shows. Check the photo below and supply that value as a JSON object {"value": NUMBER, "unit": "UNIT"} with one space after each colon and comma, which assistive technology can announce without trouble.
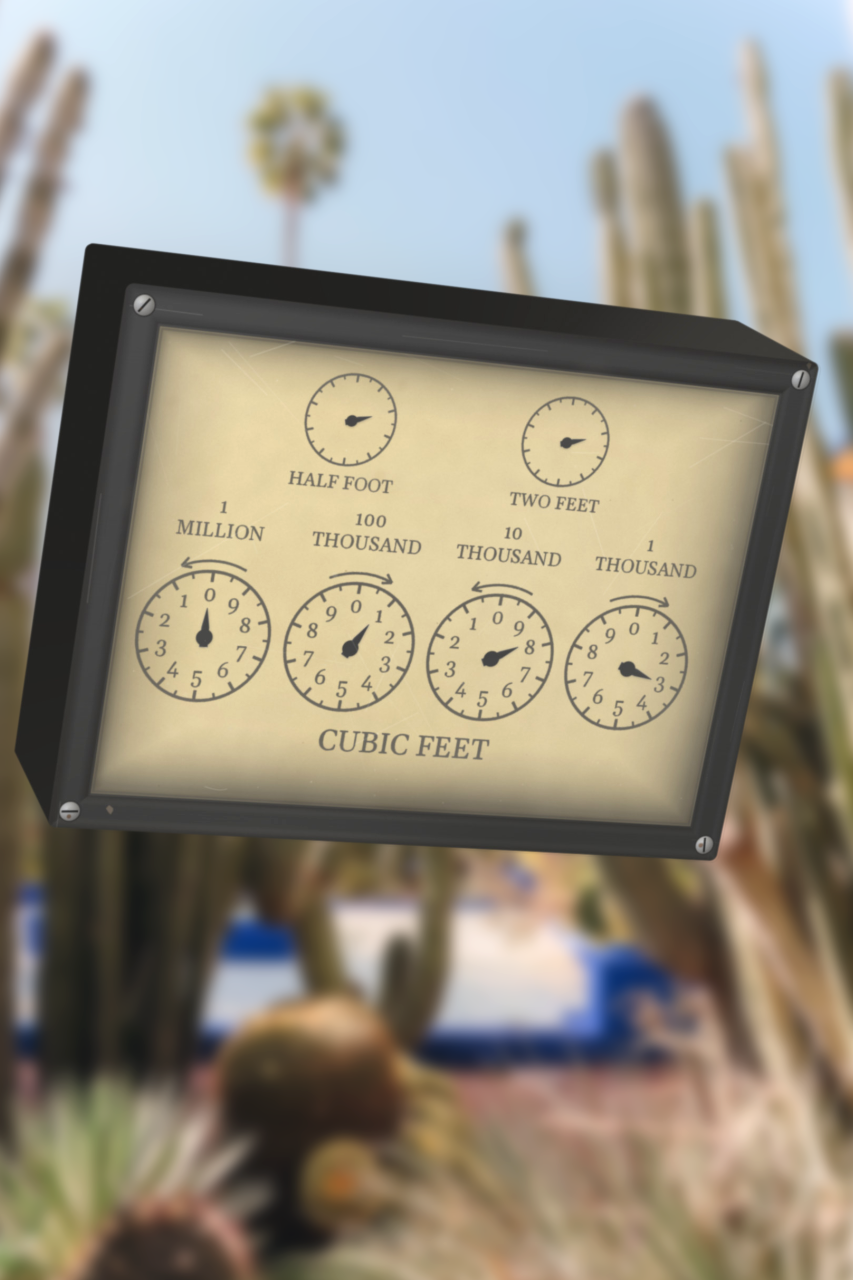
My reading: {"value": 8300, "unit": "ft³"}
